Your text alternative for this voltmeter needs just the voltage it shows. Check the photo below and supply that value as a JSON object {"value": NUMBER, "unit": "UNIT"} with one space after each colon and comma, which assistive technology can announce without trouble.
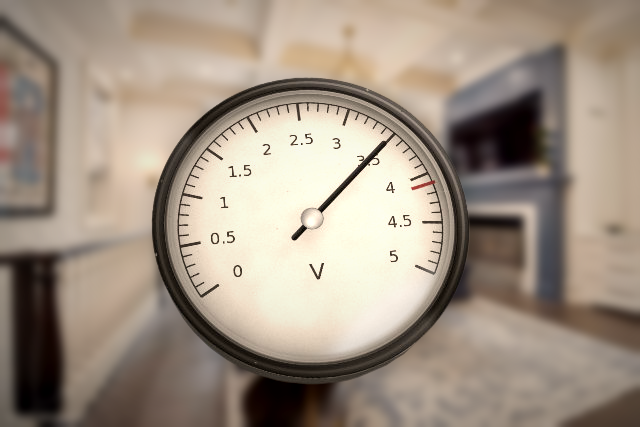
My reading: {"value": 3.5, "unit": "V"}
